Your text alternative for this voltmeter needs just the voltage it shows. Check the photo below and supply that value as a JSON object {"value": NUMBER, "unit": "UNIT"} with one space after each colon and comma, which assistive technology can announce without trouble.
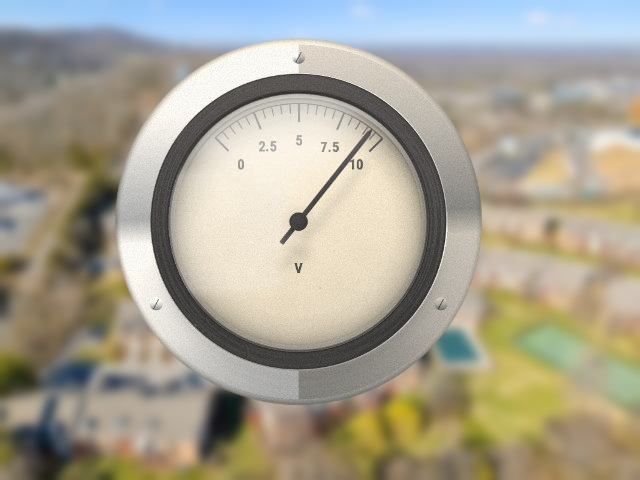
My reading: {"value": 9.25, "unit": "V"}
